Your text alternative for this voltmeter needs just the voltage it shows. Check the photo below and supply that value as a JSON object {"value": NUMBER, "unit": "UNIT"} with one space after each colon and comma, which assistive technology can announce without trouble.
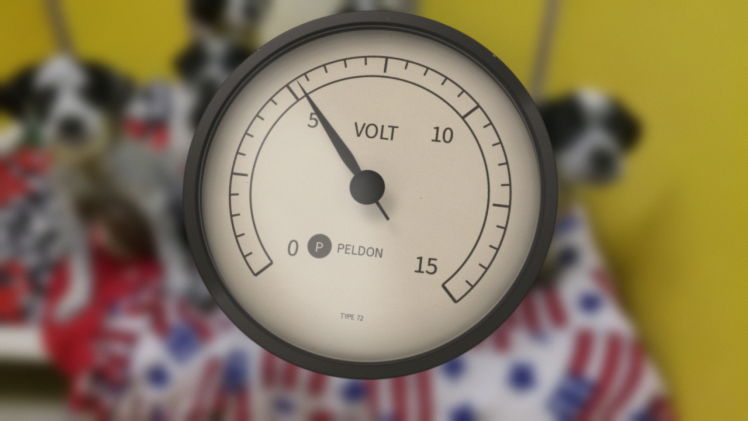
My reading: {"value": 5.25, "unit": "V"}
